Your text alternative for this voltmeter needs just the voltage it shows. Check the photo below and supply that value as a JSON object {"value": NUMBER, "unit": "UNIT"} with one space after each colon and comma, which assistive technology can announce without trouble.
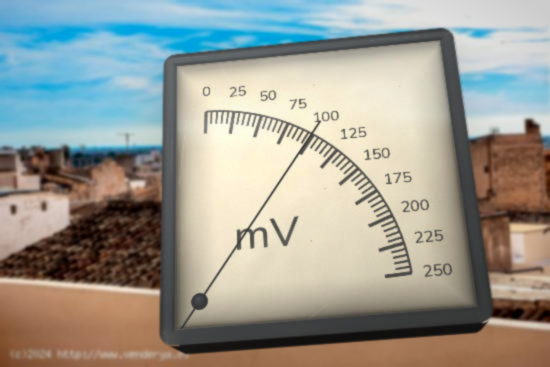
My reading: {"value": 100, "unit": "mV"}
